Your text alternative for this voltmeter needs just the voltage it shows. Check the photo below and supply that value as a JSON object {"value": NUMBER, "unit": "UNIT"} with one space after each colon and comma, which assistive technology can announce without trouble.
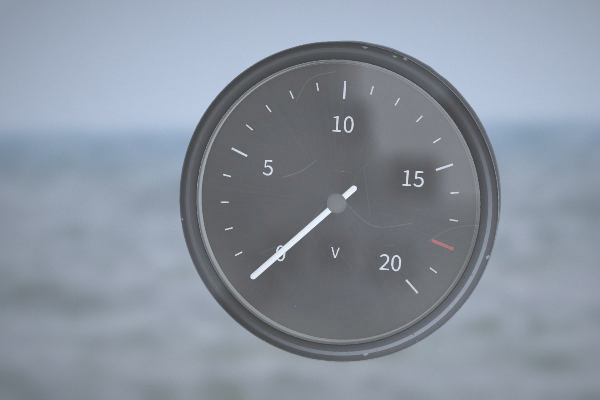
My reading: {"value": 0, "unit": "V"}
